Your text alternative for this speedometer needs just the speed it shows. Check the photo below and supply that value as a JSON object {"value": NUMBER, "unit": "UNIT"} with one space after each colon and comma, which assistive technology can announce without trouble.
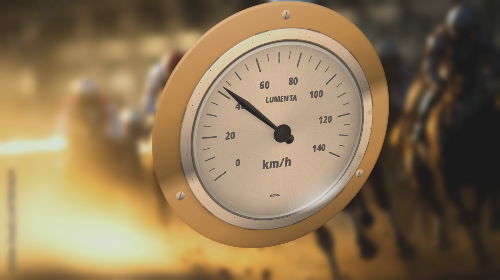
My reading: {"value": 42.5, "unit": "km/h"}
